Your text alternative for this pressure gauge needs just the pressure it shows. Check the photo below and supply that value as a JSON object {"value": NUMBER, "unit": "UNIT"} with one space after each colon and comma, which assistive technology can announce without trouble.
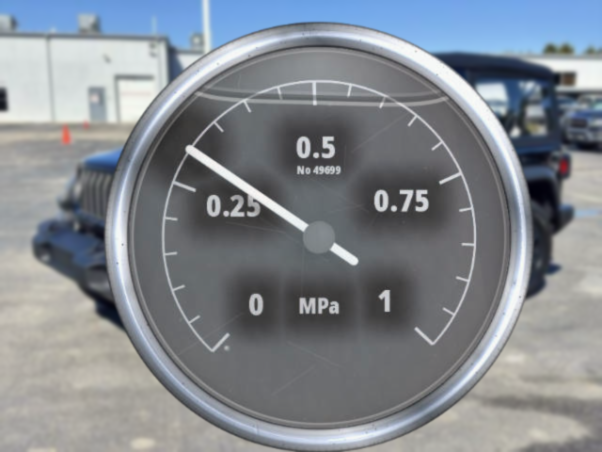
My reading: {"value": 0.3, "unit": "MPa"}
